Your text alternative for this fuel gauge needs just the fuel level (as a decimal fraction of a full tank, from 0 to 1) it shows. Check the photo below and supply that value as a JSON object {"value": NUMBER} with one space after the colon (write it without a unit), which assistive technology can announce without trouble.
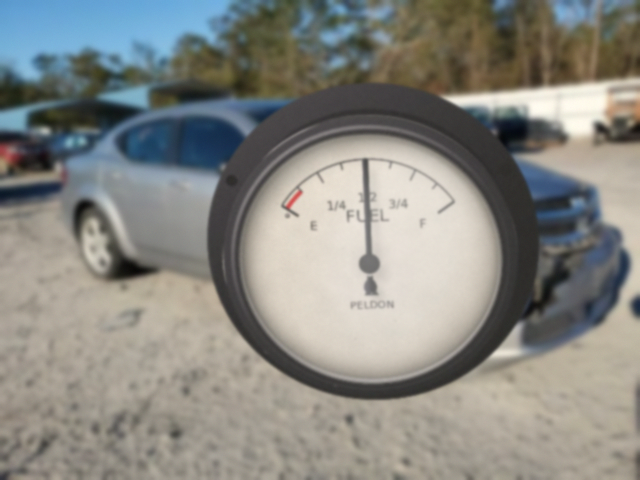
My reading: {"value": 0.5}
